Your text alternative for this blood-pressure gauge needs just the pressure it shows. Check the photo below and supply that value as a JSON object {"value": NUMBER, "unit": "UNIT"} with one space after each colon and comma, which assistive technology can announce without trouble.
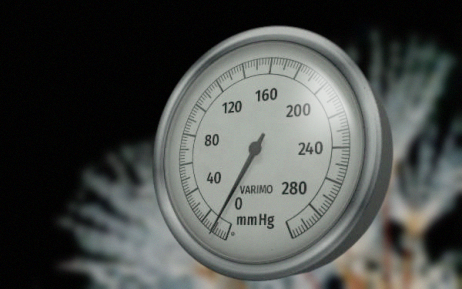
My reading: {"value": 10, "unit": "mmHg"}
